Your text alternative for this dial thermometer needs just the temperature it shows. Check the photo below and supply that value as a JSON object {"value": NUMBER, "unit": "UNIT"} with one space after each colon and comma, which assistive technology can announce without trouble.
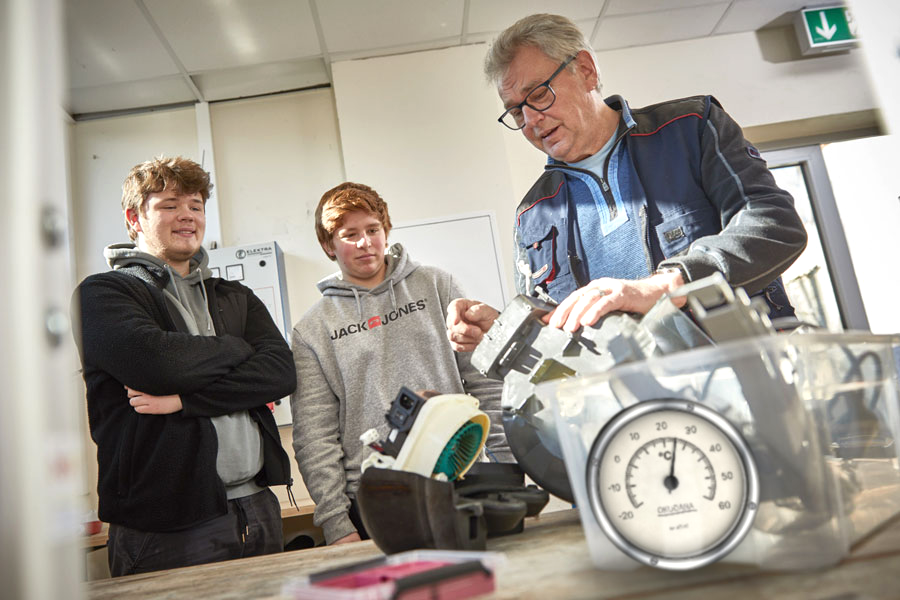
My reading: {"value": 25, "unit": "°C"}
